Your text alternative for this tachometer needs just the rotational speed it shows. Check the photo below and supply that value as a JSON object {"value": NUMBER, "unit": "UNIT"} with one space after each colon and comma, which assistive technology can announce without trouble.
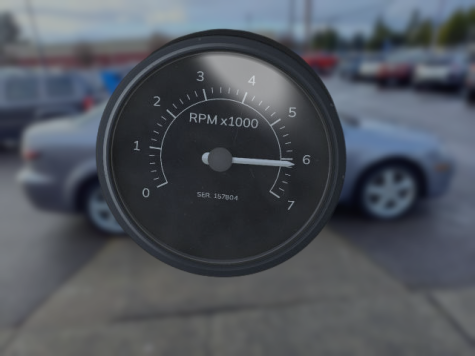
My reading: {"value": 6100, "unit": "rpm"}
